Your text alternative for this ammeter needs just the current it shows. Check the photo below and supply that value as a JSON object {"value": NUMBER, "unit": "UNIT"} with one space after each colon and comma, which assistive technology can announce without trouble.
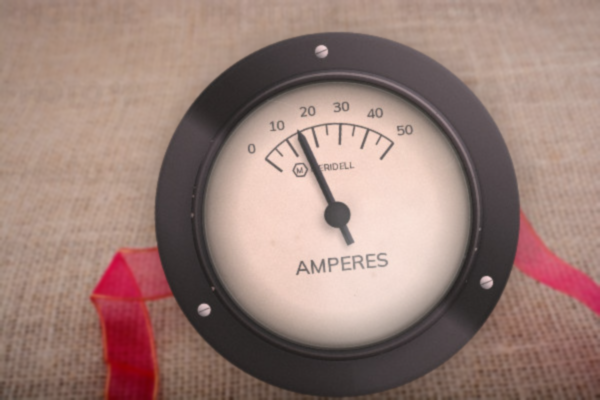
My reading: {"value": 15, "unit": "A"}
